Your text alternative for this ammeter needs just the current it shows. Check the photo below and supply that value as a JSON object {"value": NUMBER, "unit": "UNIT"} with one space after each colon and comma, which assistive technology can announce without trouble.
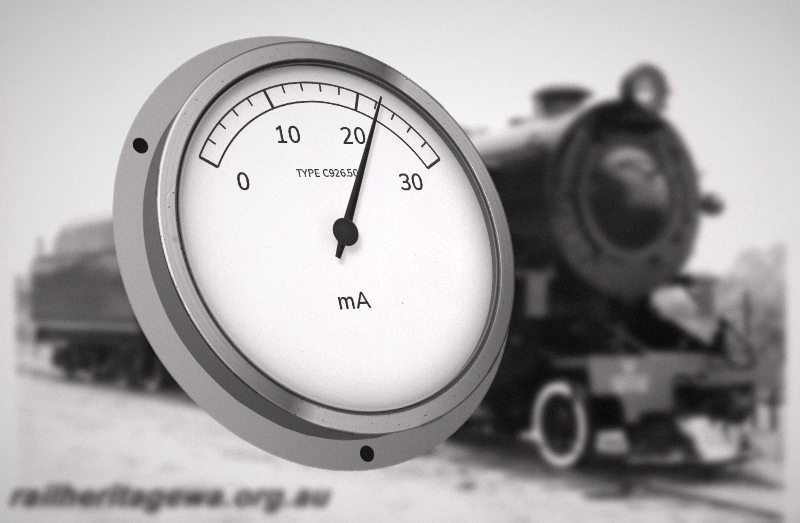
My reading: {"value": 22, "unit": "mA"}
